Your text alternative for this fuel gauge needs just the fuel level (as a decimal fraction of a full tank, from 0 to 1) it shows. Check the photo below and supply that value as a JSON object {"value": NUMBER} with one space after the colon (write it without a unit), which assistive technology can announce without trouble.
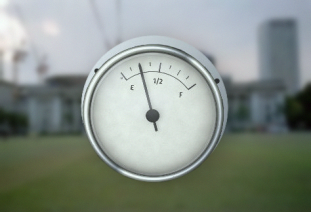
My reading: {"value": 0.25}
